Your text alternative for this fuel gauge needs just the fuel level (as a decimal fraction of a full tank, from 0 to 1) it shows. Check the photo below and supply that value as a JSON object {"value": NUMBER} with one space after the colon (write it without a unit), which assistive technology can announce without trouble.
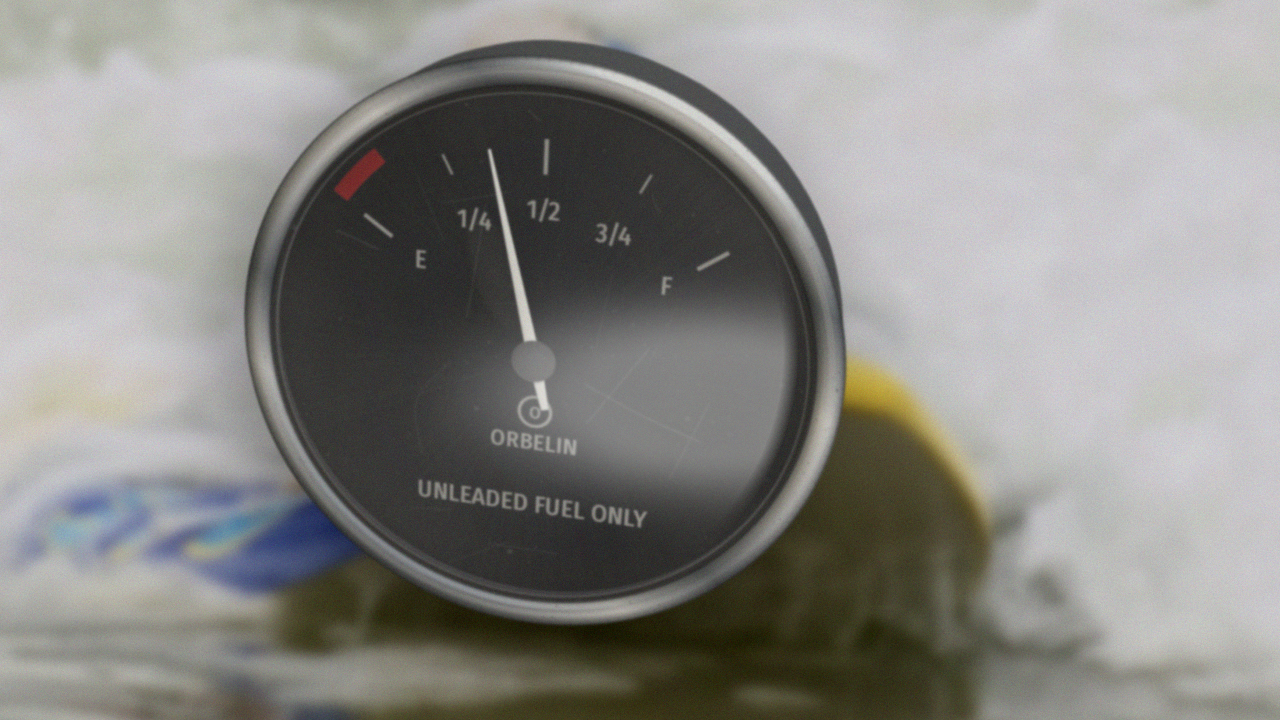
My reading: {"value": 0.375}
